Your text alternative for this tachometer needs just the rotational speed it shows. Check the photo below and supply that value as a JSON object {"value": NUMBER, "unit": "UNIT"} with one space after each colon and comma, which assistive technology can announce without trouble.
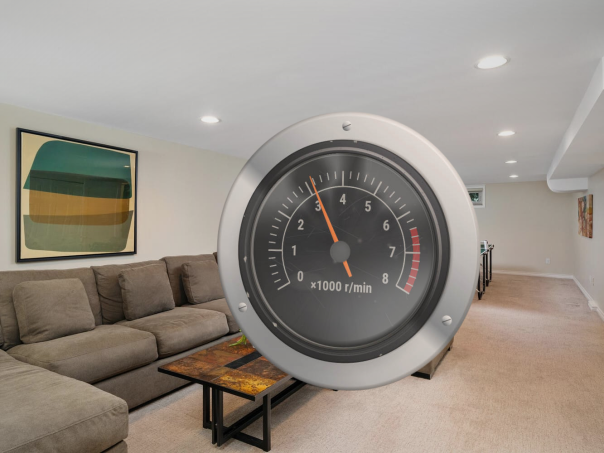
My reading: {"value": 3200, "unit": "rpm"}
